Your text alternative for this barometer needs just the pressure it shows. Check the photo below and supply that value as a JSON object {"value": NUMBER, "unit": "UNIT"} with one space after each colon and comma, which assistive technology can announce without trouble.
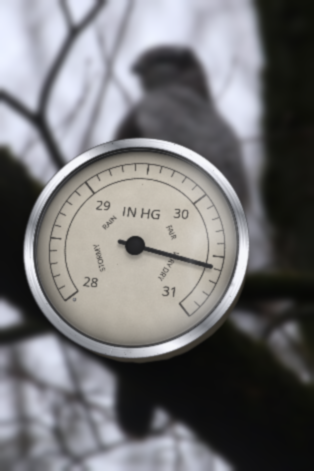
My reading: {"value": 30.6, "unit": "inHg"}
